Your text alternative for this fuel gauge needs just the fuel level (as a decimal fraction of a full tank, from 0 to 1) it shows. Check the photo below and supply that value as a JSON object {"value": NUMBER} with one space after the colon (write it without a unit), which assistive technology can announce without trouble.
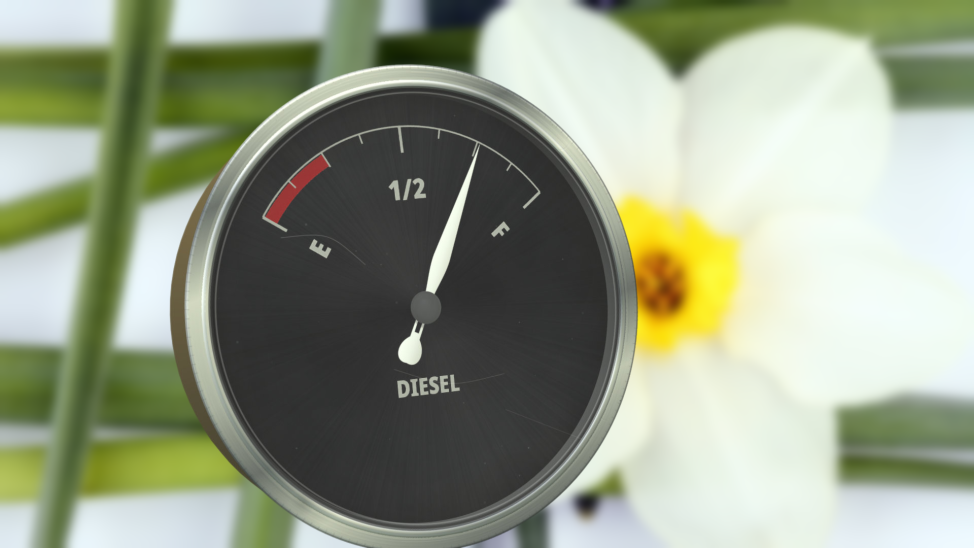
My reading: {"value": 0.75}
